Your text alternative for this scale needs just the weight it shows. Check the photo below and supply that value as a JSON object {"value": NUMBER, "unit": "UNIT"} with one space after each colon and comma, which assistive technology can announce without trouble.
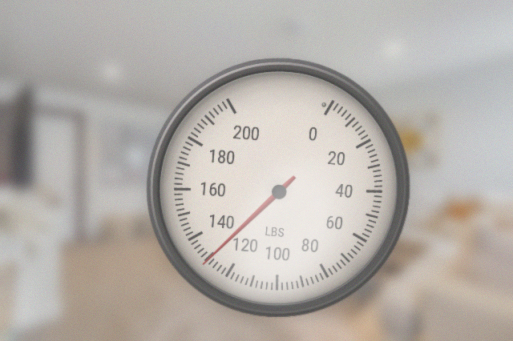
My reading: {"value": 130, "unit": "lb"}
